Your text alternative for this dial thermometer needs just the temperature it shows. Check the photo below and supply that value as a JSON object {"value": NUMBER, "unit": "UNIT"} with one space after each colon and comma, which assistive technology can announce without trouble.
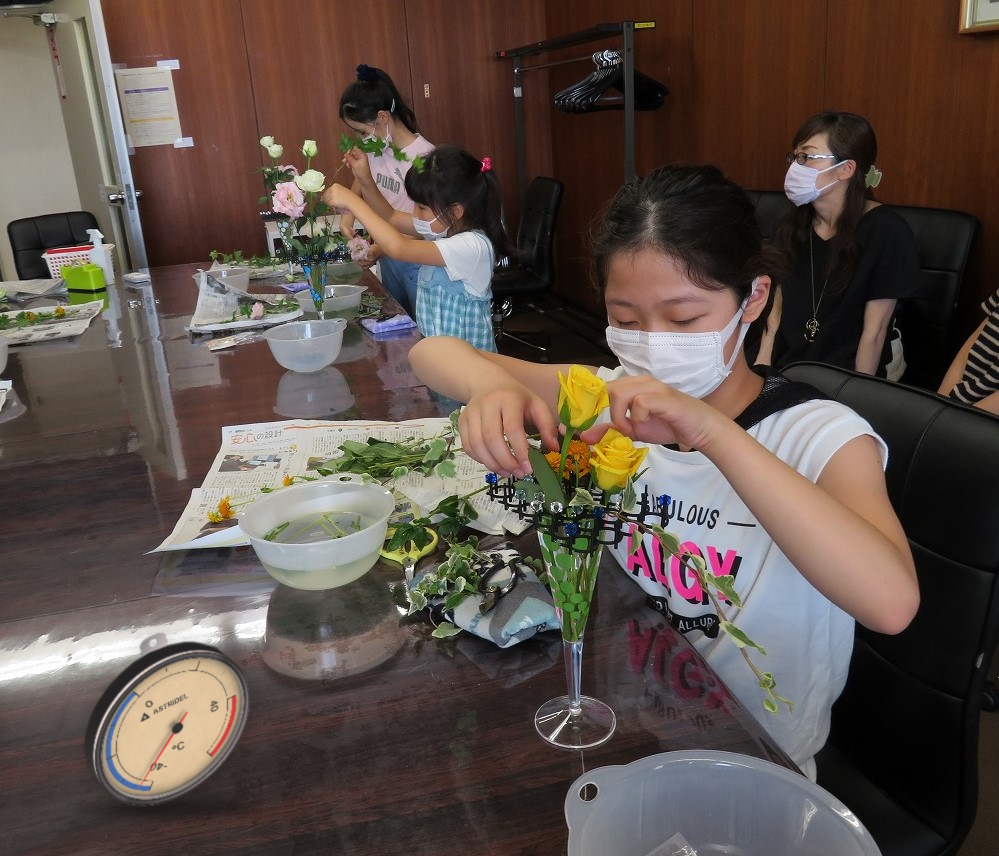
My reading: {"value": -35, "unit": "°C"}
